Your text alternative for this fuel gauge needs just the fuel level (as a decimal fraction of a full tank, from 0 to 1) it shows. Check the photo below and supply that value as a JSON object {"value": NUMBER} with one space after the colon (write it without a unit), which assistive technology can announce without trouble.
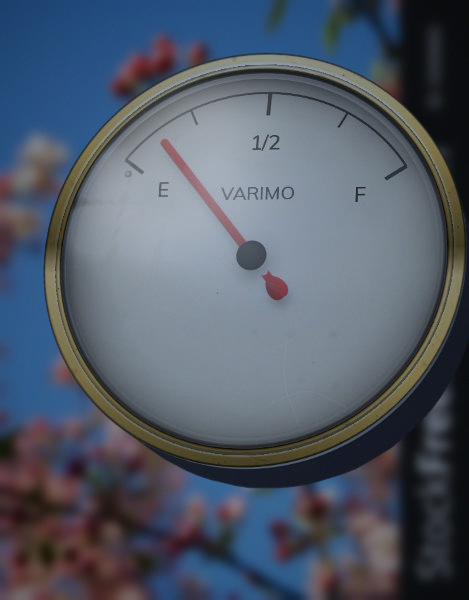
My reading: {"value": 0.125}
